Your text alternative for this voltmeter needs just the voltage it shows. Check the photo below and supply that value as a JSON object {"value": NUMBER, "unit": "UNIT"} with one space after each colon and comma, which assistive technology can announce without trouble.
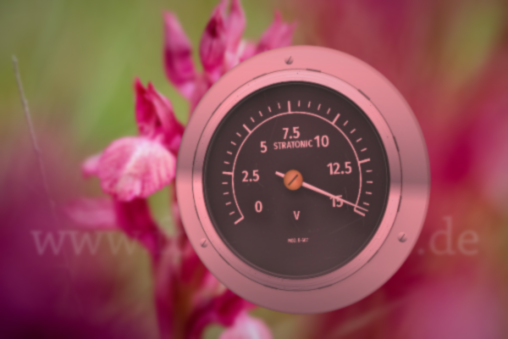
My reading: {"value": 14.75, "unit": "V"}
